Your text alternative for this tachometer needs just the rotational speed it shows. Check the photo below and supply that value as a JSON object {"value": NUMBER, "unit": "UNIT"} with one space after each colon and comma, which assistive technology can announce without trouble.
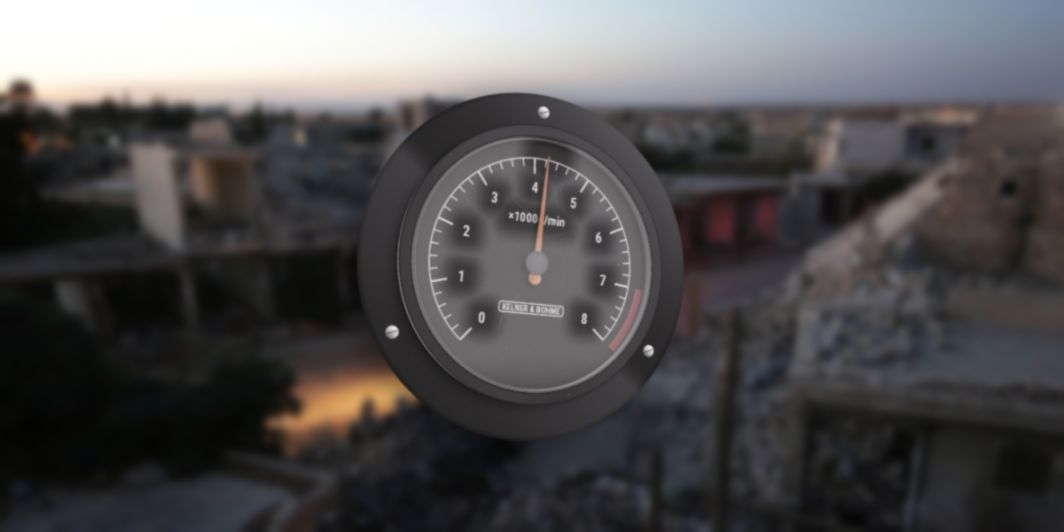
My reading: {"value": 4200, "unit": "rpm"}
